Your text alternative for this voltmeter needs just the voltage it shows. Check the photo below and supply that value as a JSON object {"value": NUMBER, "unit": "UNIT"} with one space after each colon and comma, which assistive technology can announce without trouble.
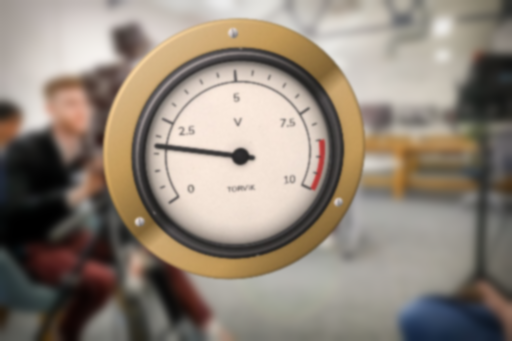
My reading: {"value": 1.75, "unit": "V"}
